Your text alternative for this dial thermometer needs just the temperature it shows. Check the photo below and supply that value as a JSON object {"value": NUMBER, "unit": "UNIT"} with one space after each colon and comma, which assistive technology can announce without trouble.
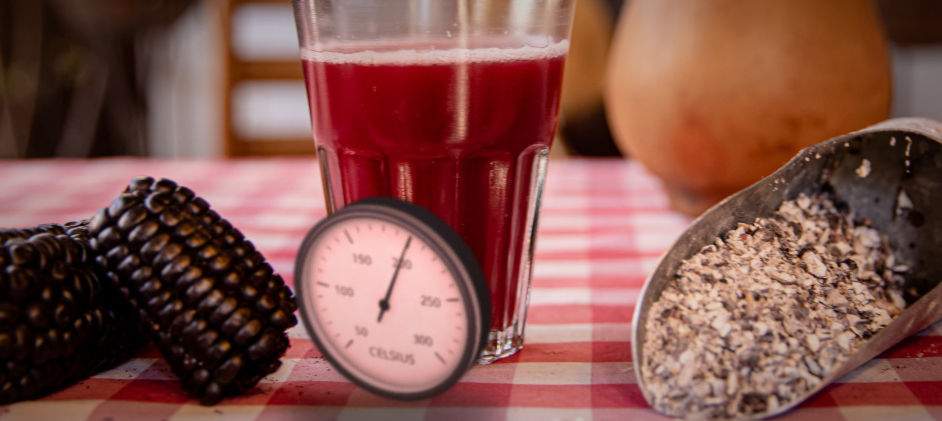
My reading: {"value": 200, "unit": "°C"}
